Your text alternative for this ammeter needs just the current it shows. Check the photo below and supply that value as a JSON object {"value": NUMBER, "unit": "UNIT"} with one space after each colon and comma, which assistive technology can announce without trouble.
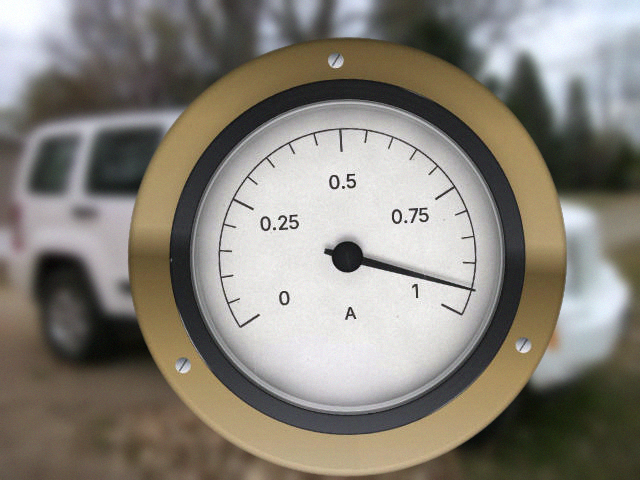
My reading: {"value": 0.95, "unit": "A"}
